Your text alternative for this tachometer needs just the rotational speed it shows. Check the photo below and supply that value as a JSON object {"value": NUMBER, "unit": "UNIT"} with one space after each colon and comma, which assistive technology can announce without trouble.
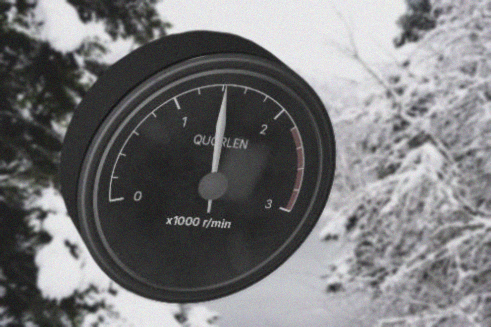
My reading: {"value": 1400, "unit": "rpm"}
